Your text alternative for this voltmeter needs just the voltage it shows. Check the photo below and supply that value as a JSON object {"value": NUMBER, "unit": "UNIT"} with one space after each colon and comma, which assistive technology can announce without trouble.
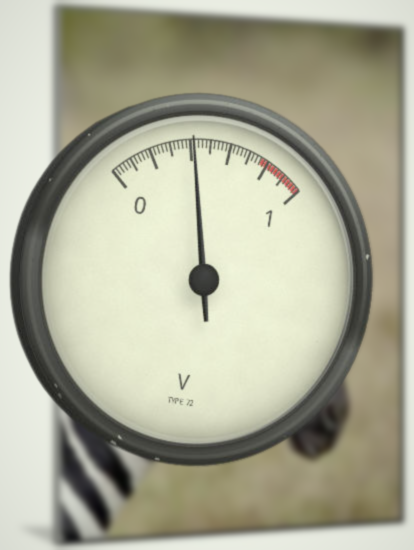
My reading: {"value": 0.4, "unit": "V"}
